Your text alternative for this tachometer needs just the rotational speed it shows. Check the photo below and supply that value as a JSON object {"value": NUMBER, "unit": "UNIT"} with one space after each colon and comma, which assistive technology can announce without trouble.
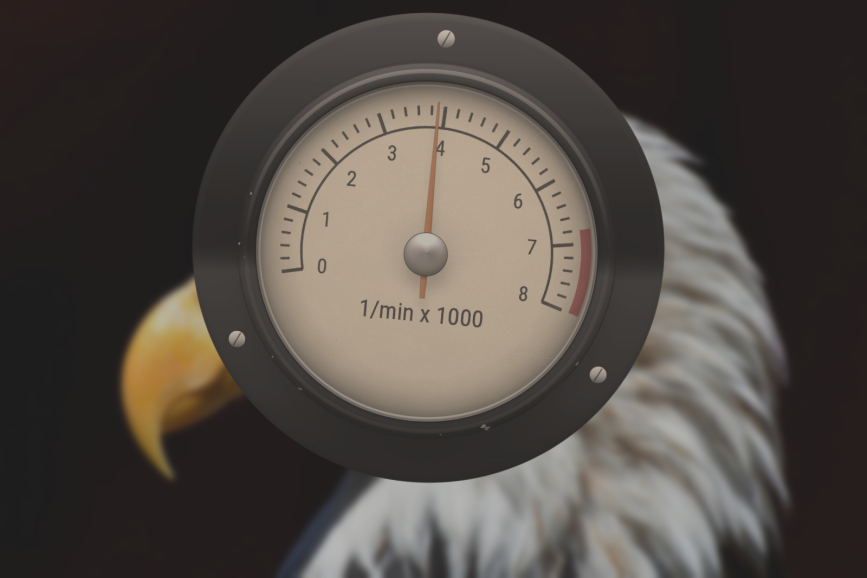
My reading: {"value": 3900, "unit": "rpm"}
